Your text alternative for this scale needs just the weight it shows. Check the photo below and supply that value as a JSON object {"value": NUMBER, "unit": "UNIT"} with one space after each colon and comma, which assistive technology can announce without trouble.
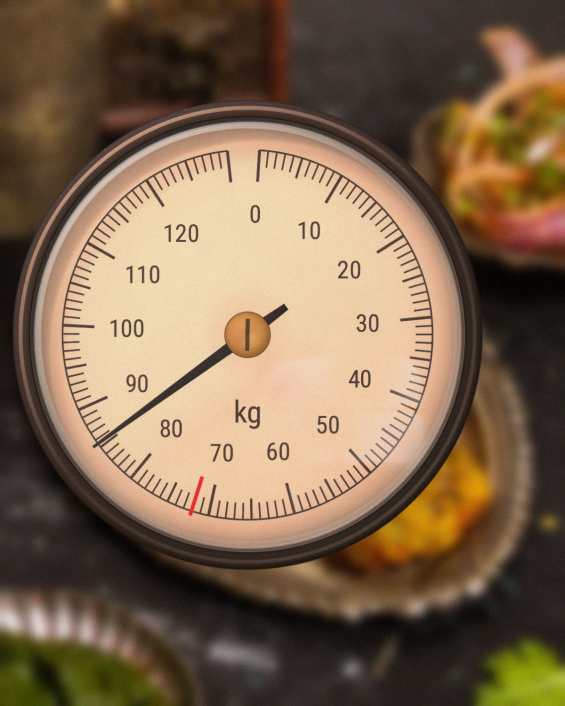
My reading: {"value": 85.5, "unit": "kg"}
